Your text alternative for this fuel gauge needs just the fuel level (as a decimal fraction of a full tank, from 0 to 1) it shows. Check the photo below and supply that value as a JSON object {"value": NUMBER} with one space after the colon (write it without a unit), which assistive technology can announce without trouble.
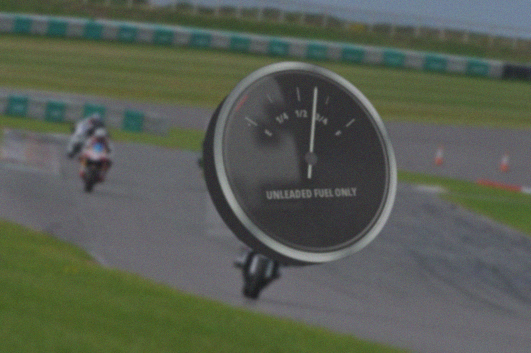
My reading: {"value": 0.625}
